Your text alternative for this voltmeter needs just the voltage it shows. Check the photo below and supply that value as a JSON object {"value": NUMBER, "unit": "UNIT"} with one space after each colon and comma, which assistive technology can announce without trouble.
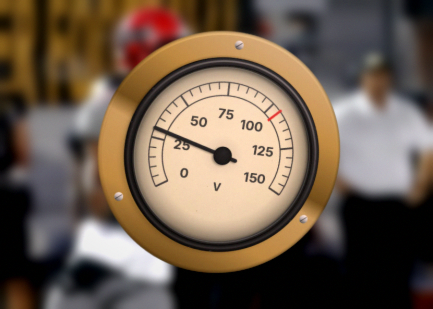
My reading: {"value": 30, "unit": "V"}
